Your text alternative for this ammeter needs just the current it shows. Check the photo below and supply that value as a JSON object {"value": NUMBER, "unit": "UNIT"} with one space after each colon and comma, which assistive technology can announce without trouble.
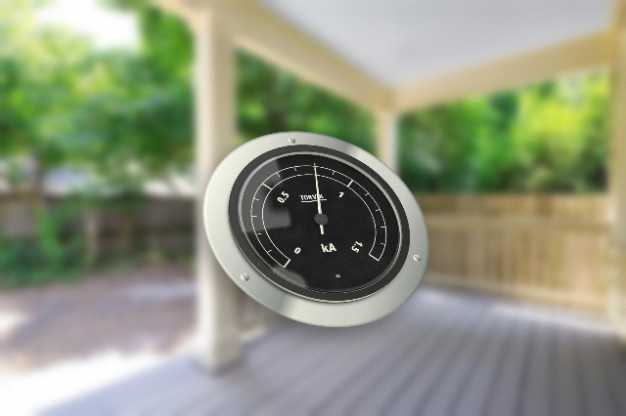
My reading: {"value": 0.8, "unit": "kA"}
